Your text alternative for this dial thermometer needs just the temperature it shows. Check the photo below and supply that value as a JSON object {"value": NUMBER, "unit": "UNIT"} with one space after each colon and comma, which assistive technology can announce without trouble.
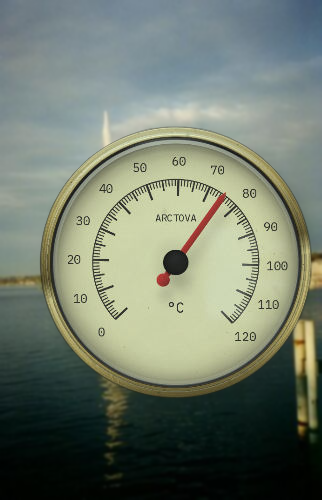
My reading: {"value": 75, "unit": "°C"}
